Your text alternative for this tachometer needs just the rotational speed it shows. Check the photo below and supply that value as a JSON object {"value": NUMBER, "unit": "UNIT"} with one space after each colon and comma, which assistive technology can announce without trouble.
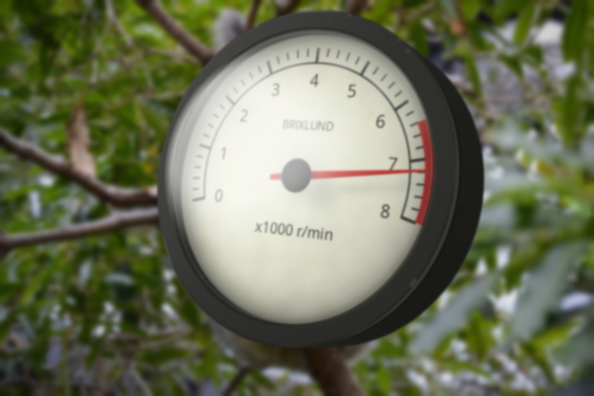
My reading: {"value": 7200, "unit": "rpm"}
